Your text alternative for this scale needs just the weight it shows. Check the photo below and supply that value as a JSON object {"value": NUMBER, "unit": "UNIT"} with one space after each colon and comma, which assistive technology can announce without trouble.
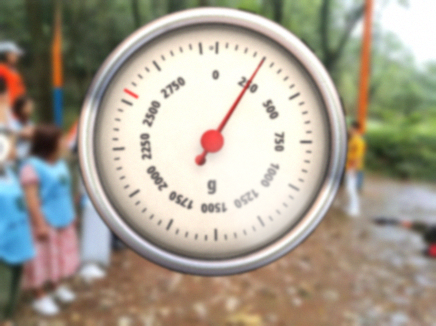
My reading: {"value": 250, "unit": "g"}
